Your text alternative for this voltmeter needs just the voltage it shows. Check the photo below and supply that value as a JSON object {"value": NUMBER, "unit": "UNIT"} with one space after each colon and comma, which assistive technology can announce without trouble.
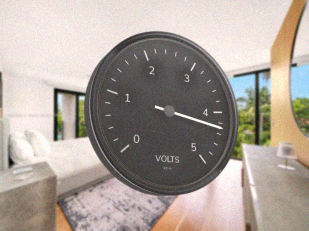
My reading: {"value": 4.3, "unit": "V"}
